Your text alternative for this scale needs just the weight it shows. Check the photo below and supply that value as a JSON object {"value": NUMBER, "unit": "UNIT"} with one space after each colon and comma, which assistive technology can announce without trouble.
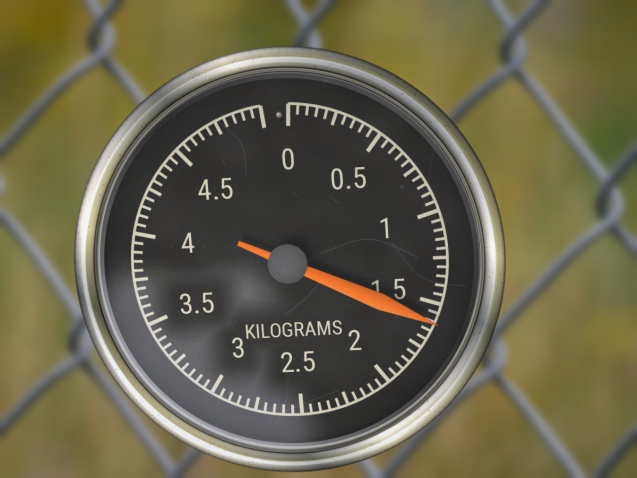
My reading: {"value": 1.6, "unit": "kg"}
